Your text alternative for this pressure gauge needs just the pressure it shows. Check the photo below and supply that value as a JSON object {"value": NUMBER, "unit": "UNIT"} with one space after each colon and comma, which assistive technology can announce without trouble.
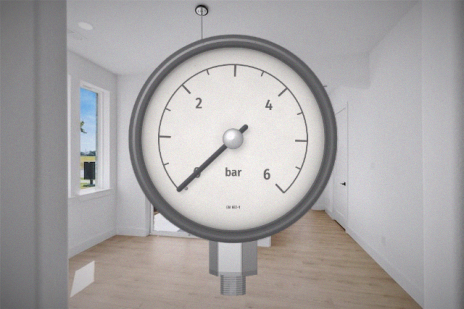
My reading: {"value": 0, "unit": "bar"}
